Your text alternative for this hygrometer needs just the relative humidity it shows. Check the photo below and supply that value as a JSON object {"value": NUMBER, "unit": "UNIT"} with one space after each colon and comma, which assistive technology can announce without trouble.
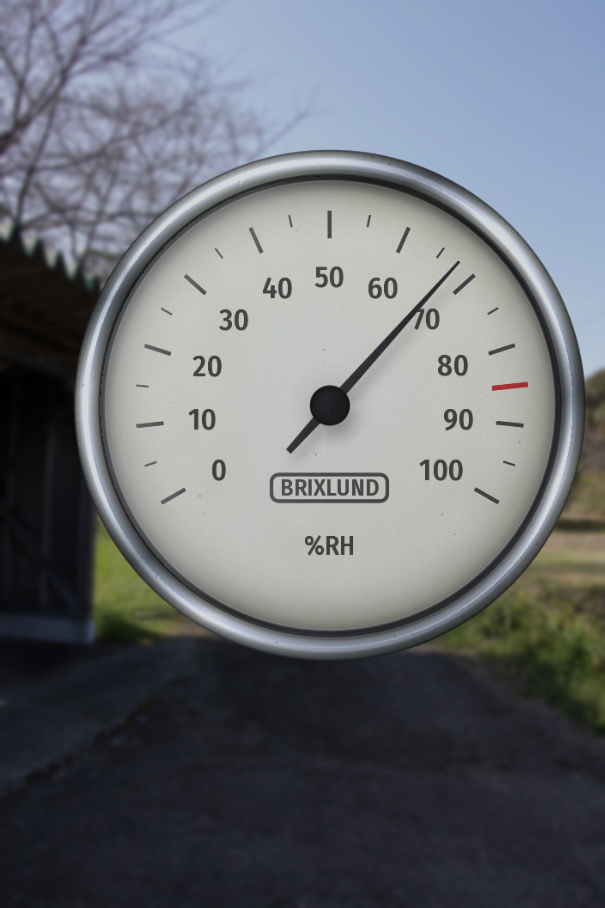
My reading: {"value": 67.5, "unit": "%"}
